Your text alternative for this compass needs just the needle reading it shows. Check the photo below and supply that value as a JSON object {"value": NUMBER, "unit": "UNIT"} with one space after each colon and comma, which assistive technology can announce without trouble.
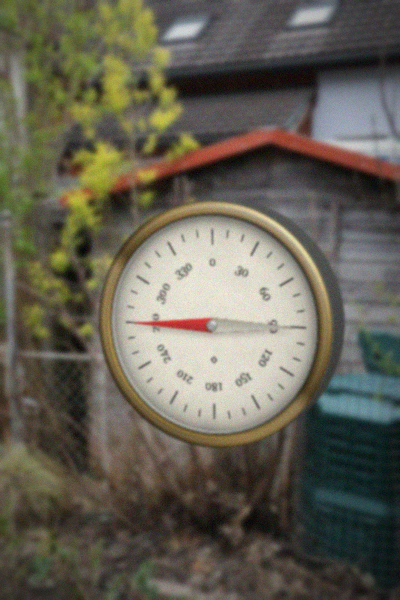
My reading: {"value": 270, "unit": "°"}
